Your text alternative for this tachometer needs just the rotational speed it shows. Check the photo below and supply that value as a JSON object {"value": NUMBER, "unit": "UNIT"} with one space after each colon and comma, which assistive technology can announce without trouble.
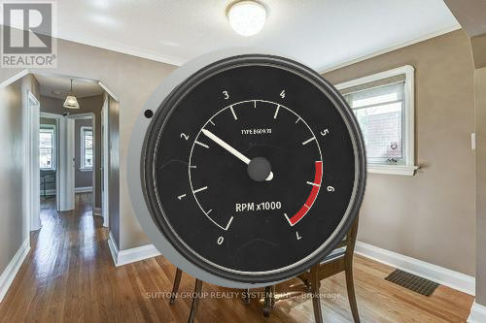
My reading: {"value": 2250, "unit": "rpm"}
